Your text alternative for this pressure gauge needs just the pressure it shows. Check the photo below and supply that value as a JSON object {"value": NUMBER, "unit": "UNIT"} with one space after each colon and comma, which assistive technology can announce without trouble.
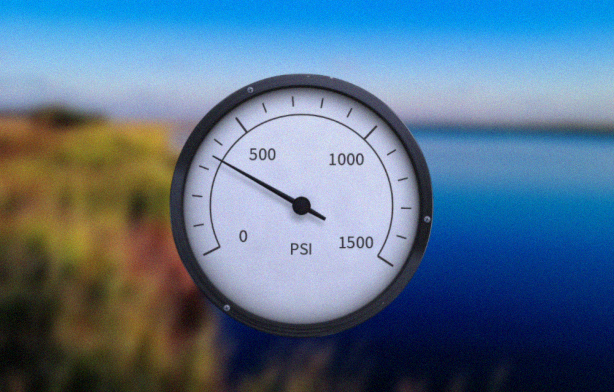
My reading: {"value": 350, "unit": "psi"}
